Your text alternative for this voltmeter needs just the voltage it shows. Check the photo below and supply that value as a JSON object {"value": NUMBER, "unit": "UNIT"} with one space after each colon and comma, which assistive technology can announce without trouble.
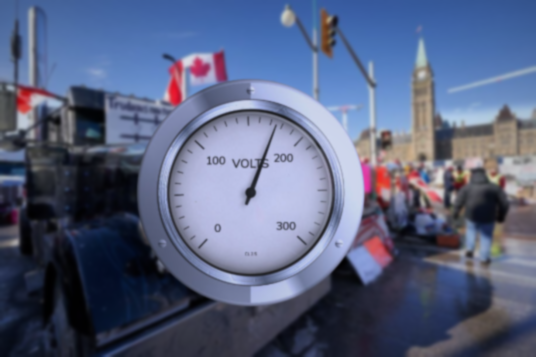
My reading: {"value": 175, "unit": "V"}
